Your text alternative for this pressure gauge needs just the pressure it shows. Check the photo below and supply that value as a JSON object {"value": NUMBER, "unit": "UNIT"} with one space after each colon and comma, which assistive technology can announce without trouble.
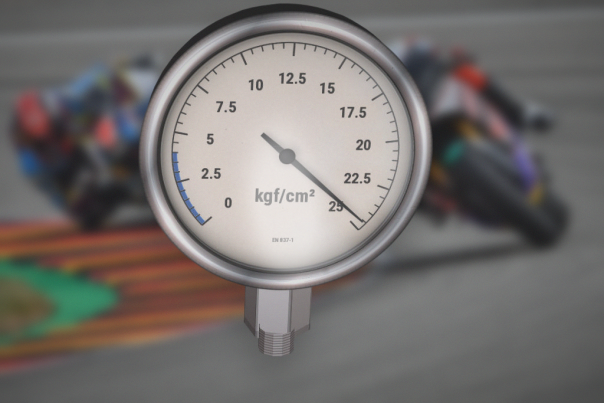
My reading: {"value": 24.5, "unit": "kg/cm²"}
